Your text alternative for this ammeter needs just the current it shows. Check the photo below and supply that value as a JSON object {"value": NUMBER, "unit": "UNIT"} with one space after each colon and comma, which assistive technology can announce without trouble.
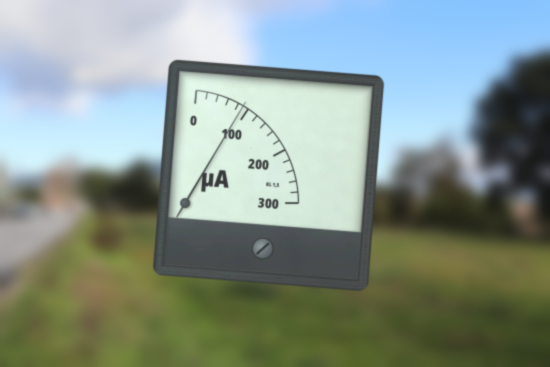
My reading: {"value": 90, "unit": "µA"}
